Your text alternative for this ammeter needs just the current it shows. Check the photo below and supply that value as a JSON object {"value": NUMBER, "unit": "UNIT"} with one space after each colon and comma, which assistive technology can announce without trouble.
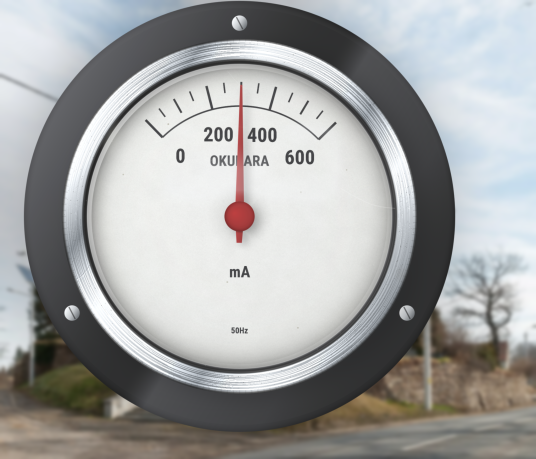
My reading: {"value": 300, "unit": "mA"}
